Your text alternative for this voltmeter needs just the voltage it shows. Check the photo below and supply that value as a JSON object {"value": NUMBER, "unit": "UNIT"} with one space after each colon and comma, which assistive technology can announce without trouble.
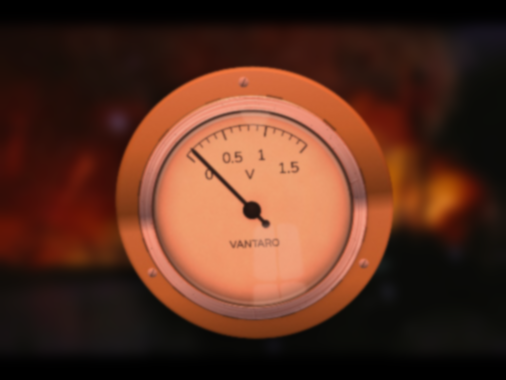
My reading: {"value": 0.1, "unit": "V"}
